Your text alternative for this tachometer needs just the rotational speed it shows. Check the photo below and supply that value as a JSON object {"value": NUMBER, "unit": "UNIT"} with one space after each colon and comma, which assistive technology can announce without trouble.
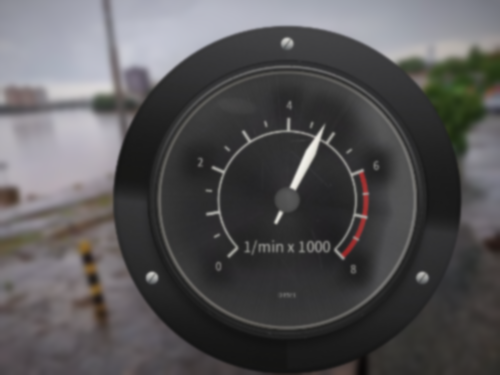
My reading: {"value": 4750, "unit": "rpm"}
